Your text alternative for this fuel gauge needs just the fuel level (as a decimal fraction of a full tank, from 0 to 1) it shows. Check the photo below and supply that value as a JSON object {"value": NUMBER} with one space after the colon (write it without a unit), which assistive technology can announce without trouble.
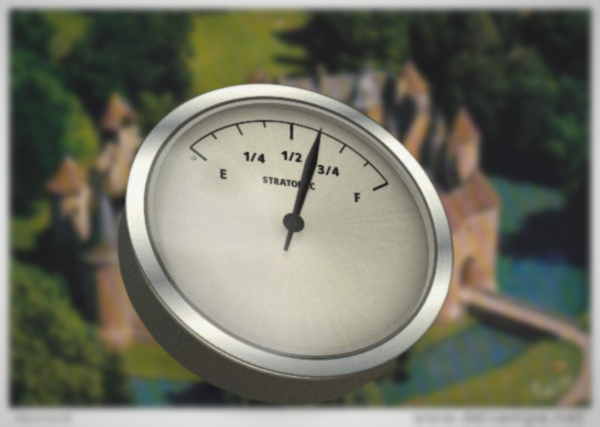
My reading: {"value": 0.625}
